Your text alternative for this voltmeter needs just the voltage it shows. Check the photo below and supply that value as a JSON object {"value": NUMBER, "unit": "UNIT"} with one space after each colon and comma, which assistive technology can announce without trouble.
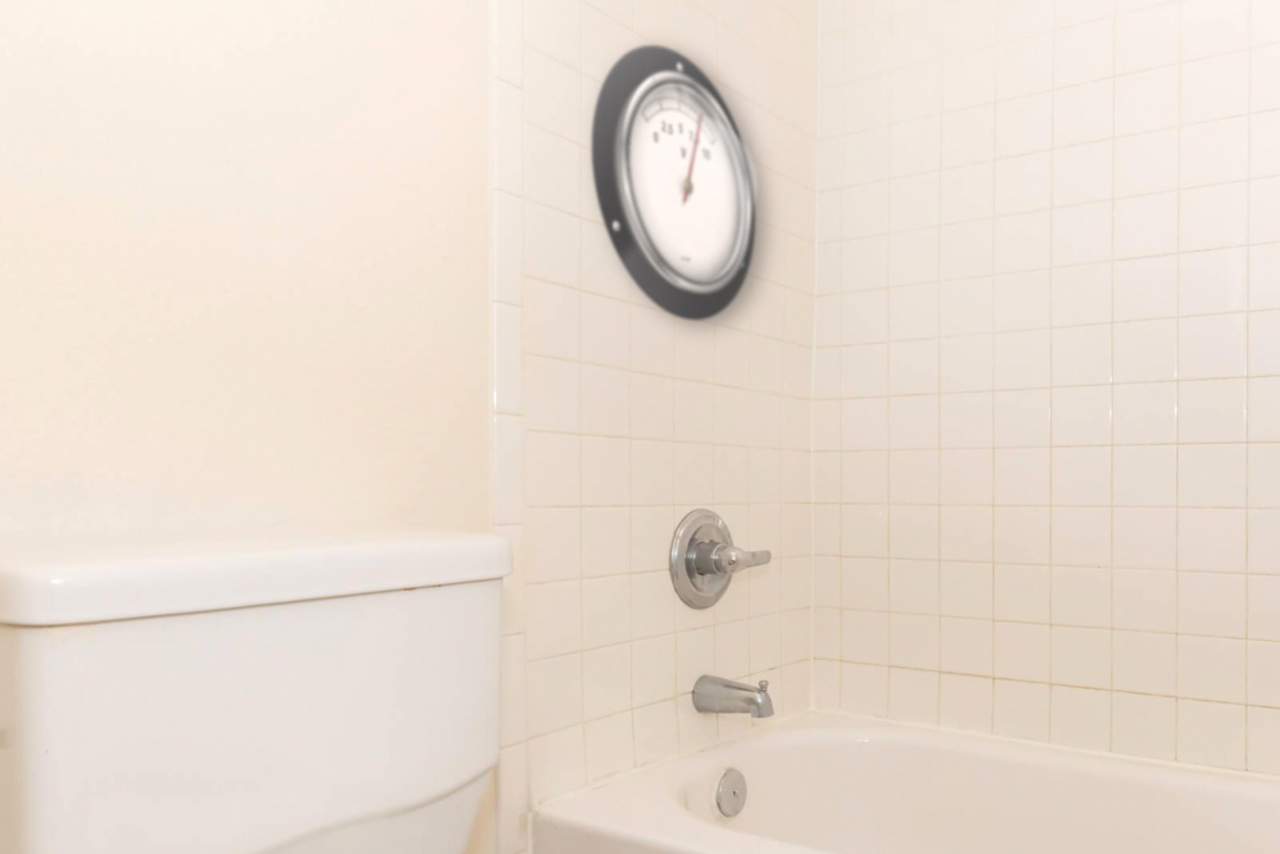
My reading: {"value": 7.5, "unit": "V"}
